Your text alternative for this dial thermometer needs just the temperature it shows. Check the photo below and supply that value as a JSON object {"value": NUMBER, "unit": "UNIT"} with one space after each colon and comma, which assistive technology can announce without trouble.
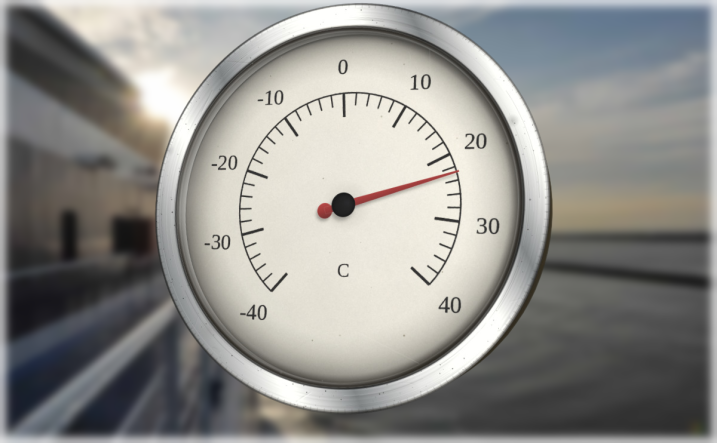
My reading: {"value": 23, "unit": "°C"}
